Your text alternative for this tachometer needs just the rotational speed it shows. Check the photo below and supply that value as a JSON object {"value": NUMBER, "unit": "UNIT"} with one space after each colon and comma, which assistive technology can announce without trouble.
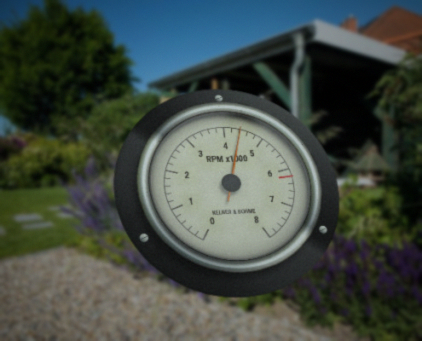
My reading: {"value": 4400, "unit": "rpm"}
